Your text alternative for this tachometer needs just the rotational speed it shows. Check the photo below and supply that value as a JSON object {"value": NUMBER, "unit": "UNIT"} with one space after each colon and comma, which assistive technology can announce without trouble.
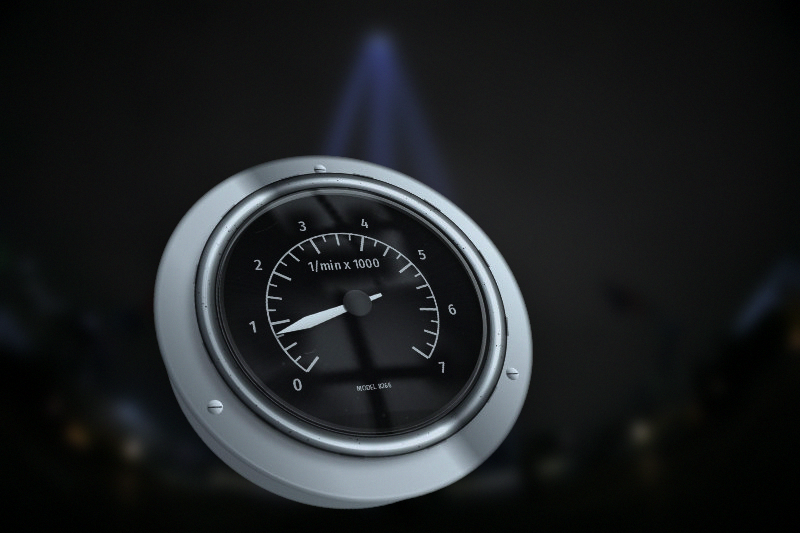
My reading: {"value": 750, "unit": "rpm"}
